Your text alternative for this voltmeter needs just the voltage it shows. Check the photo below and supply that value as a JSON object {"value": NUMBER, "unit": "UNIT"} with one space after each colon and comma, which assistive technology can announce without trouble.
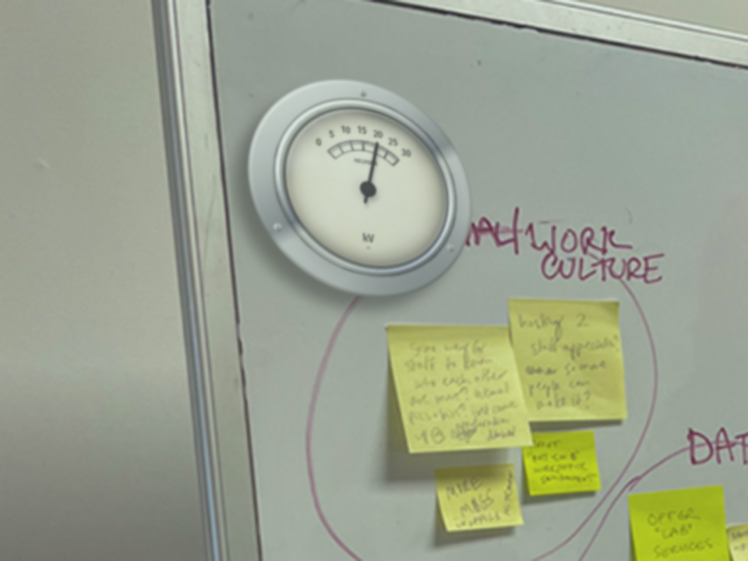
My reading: {"value": 20, "unit": "kV"}
